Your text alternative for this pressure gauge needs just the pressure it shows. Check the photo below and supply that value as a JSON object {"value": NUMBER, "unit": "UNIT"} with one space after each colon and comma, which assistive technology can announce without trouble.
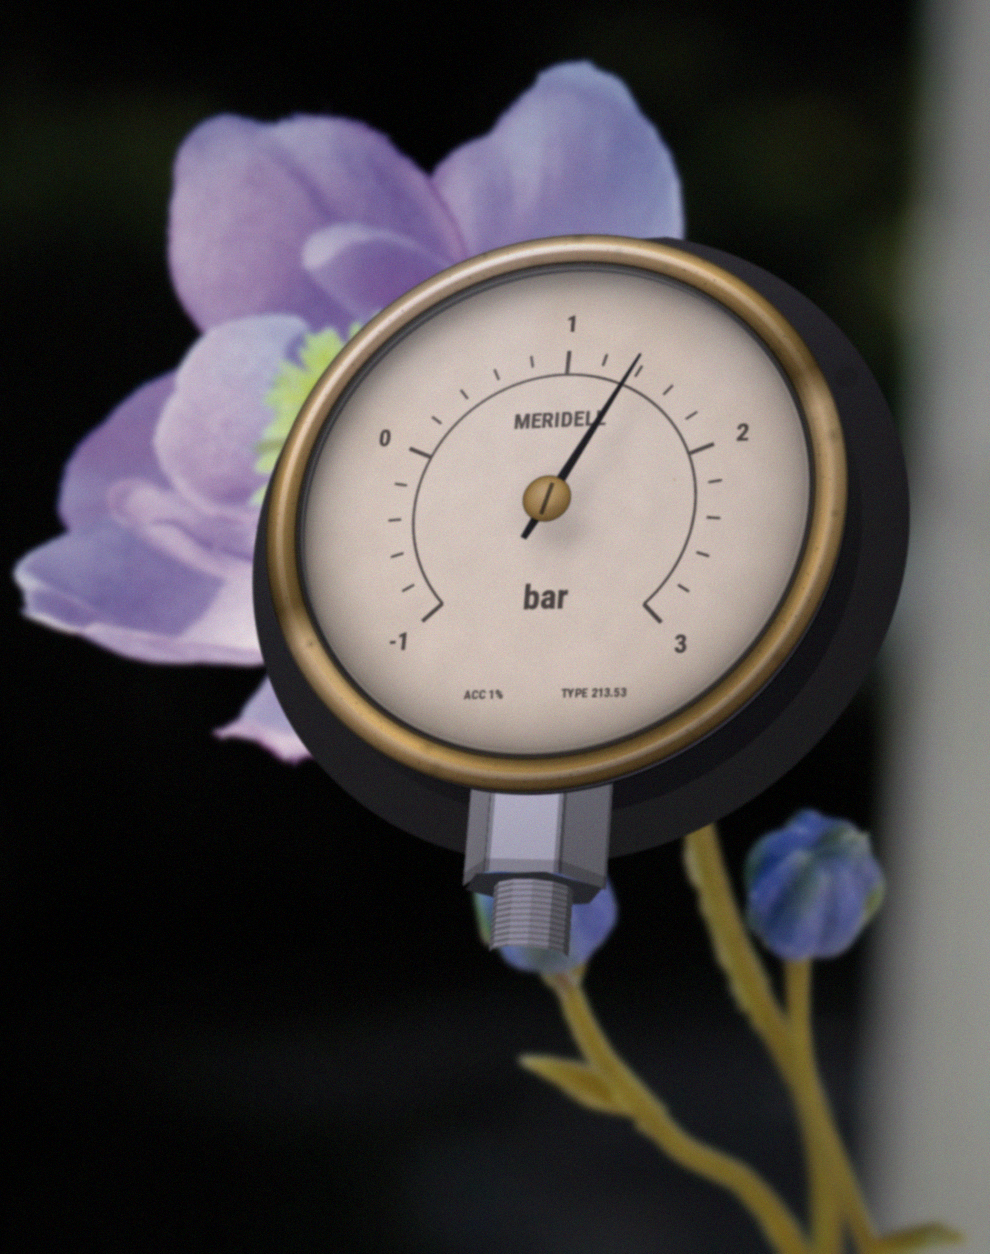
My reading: {"value": 1.4, "unit": "bar"}
